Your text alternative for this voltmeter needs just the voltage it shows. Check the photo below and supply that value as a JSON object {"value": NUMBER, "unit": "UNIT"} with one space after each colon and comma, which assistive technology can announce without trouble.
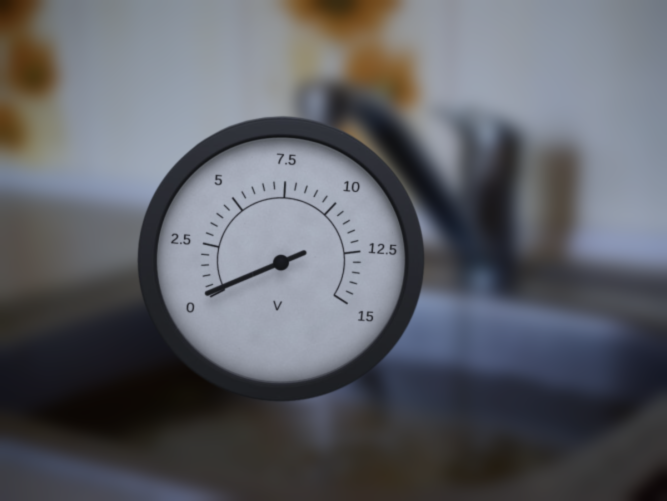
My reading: {"value": 0.25, "unit": "V"}
